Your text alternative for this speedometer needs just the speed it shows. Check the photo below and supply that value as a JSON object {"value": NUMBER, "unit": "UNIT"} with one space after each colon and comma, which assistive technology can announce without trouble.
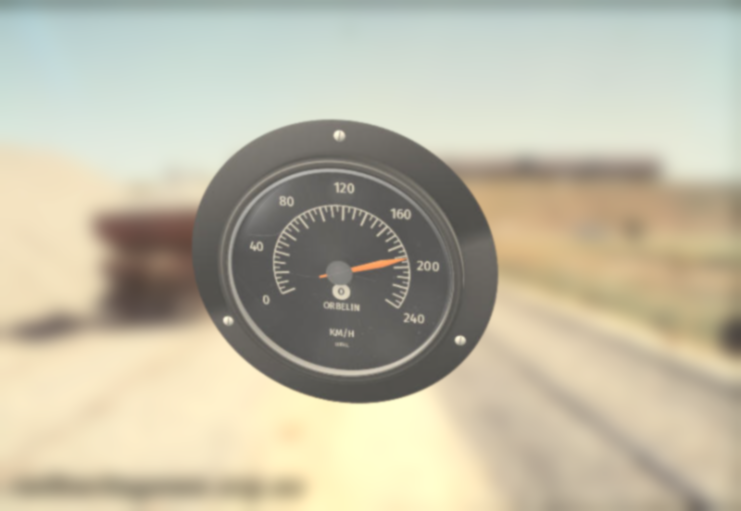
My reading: {"value": 190, "unit": "km/h"}
